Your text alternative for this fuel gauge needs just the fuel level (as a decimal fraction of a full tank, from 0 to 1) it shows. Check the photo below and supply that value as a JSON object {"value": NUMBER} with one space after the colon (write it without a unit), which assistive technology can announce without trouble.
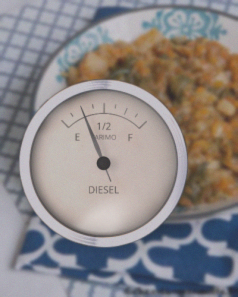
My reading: {"value": 0.25}
